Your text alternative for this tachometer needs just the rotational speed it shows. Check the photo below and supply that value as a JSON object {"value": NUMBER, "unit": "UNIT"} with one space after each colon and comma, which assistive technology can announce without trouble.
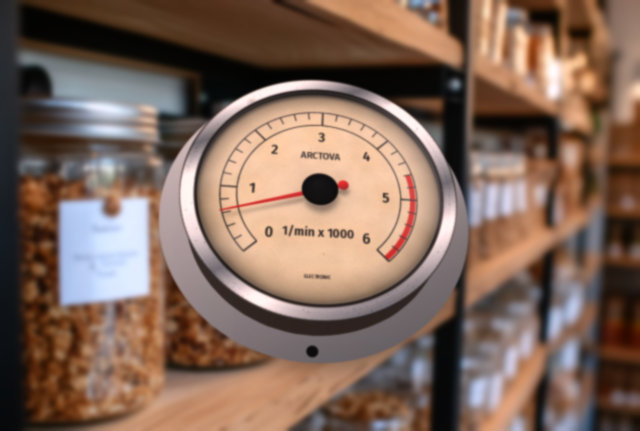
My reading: {"value": 600, "unit": "rpm"}
